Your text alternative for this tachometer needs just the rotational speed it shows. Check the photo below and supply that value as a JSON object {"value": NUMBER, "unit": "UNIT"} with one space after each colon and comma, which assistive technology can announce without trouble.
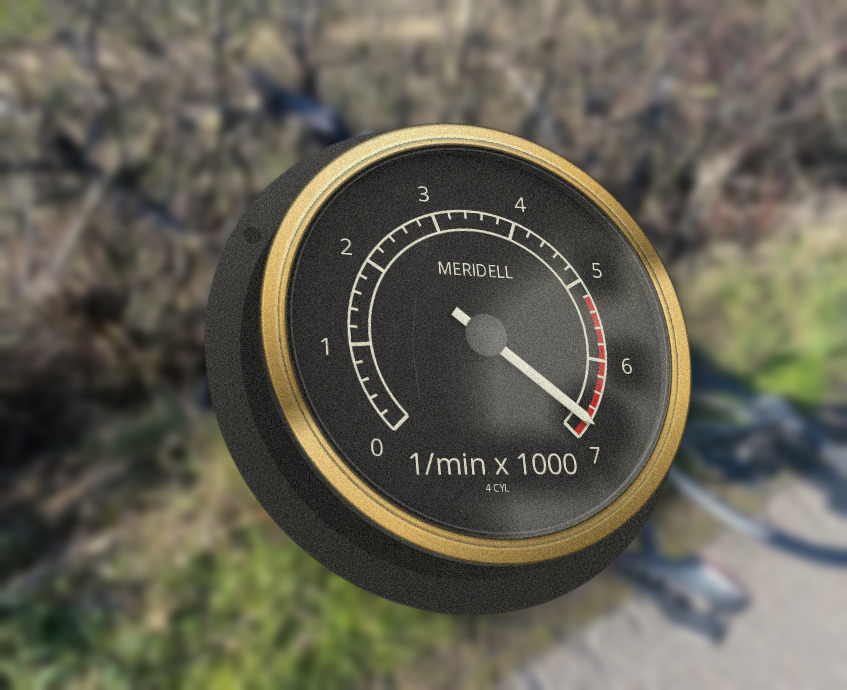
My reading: {"value": 6800, "unit": "rpm"}
